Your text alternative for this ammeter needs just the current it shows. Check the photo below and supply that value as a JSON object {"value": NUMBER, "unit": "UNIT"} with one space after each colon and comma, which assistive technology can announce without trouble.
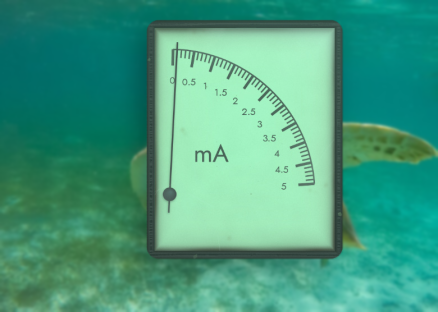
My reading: {"value": 0.1, "unit": "mA"}
